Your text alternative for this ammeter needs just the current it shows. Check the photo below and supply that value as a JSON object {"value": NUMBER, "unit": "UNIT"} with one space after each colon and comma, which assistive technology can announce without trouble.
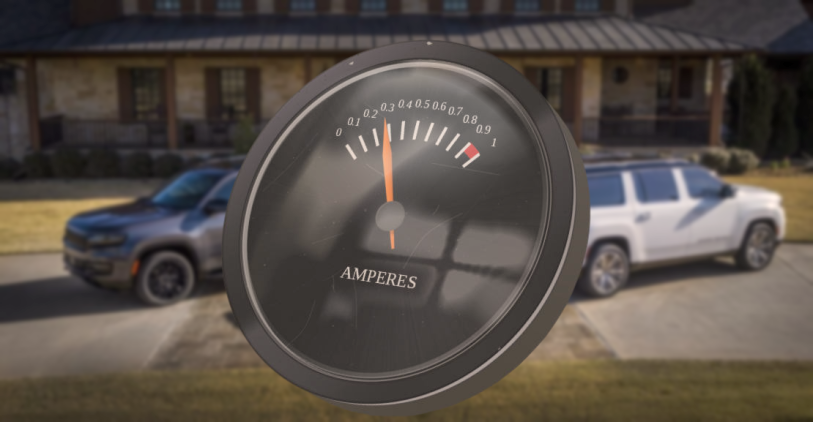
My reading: {"value": 0.3, "unit": "A"}
